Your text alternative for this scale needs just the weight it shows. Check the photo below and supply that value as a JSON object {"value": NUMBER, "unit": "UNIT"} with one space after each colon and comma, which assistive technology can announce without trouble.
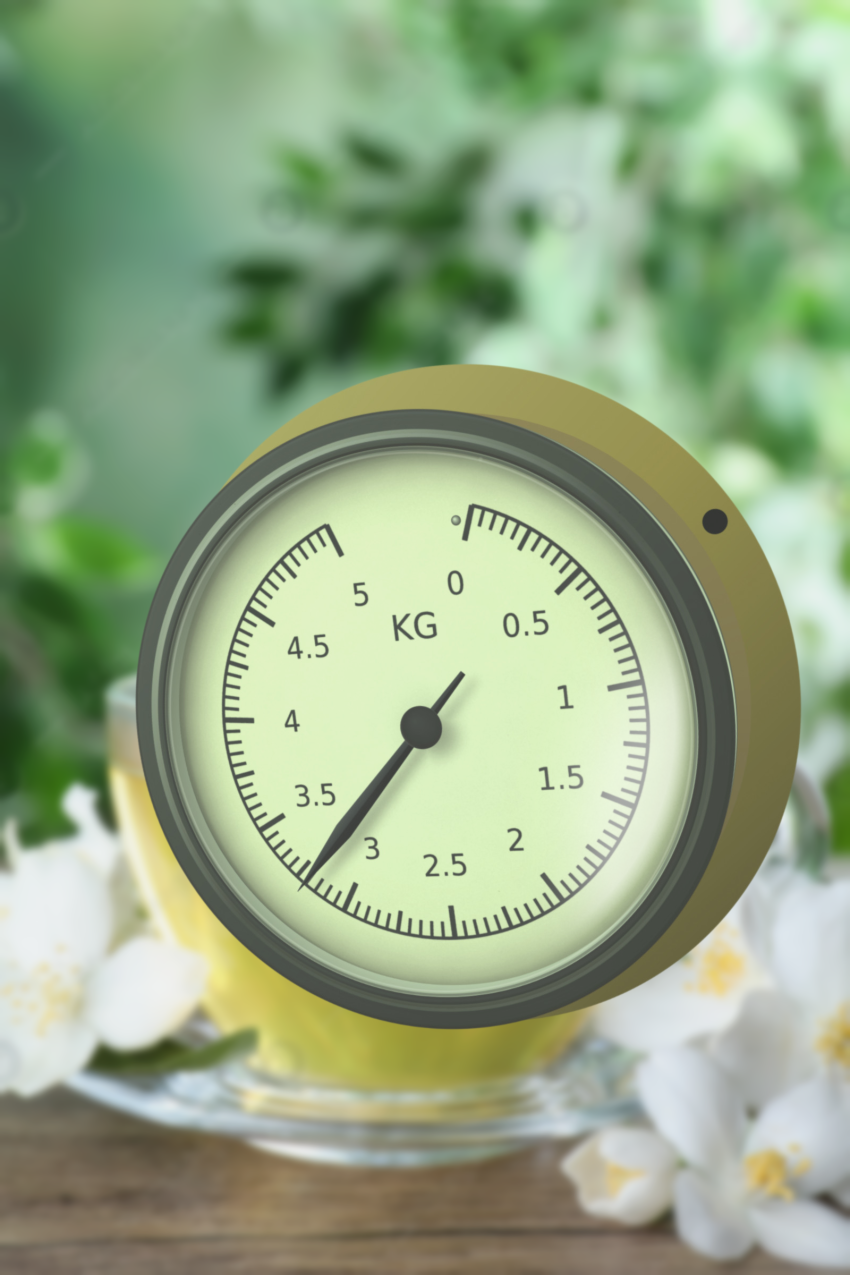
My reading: {"value": 3.2, "unit": "kg"}
